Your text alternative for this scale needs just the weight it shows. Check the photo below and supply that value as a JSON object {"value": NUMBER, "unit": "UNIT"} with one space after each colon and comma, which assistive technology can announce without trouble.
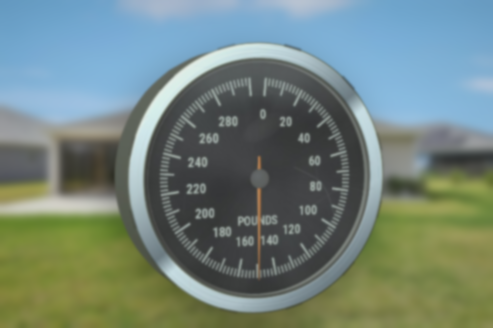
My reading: {"value": 150, "unit": "lb"}
